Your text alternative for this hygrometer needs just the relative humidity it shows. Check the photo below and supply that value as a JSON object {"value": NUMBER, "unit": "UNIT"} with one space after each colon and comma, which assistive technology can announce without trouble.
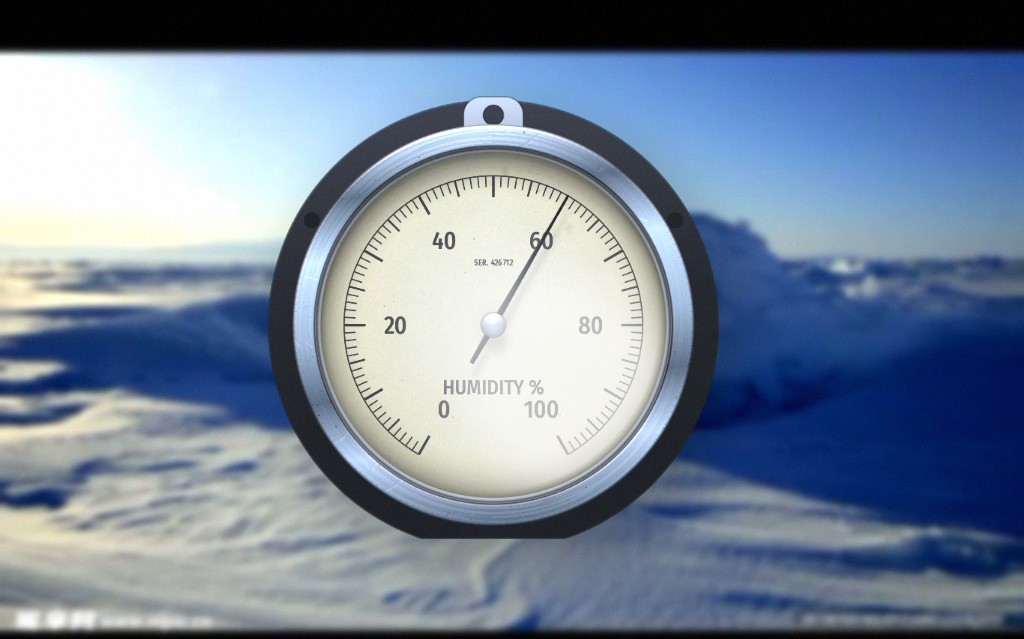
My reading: {"value": 60, "unit": "%"}
